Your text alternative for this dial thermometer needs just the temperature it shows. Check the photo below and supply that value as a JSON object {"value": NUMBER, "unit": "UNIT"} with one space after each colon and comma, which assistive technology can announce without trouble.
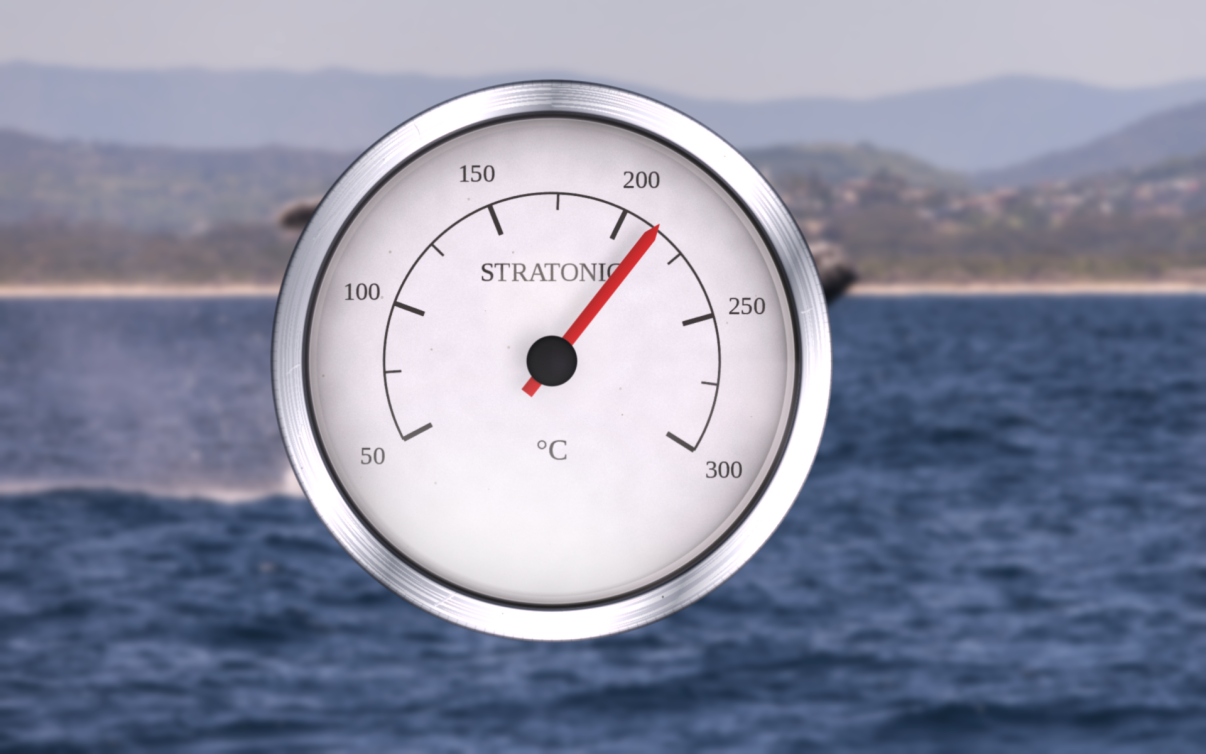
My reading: {"value": 212.5, "unit": "°C"}
